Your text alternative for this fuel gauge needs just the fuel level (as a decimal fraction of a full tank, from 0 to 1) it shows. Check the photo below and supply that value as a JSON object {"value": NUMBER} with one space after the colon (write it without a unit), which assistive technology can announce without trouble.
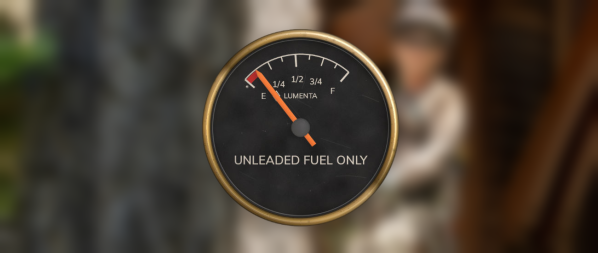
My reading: {"value": 0.125}
